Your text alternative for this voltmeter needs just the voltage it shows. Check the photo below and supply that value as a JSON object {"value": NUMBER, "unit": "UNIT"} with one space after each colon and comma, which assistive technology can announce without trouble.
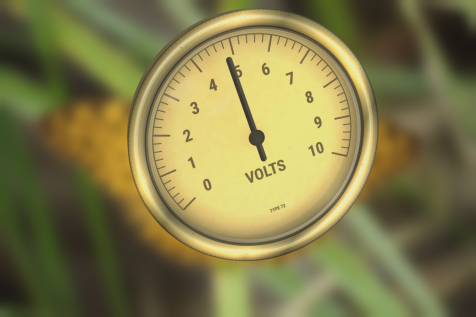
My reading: {"value": 4.8, "unit": "V"}
